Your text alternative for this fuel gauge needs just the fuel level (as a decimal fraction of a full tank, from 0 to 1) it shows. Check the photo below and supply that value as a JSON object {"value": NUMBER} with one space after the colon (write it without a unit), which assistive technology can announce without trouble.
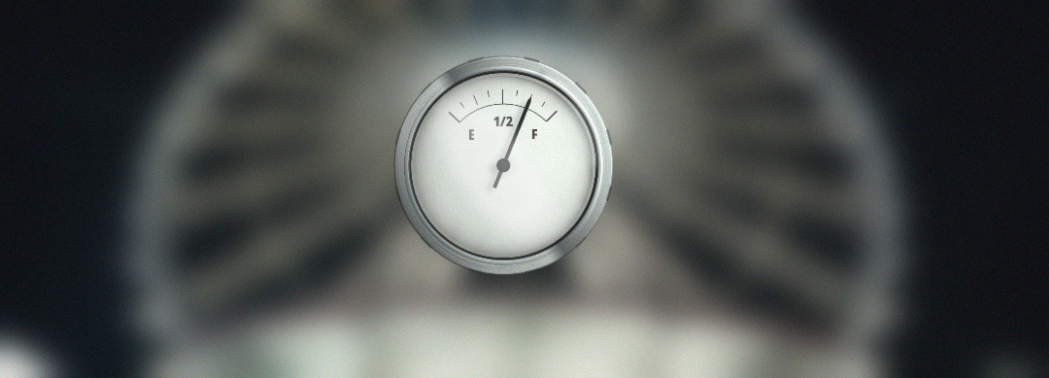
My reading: {"value": 0.75}
